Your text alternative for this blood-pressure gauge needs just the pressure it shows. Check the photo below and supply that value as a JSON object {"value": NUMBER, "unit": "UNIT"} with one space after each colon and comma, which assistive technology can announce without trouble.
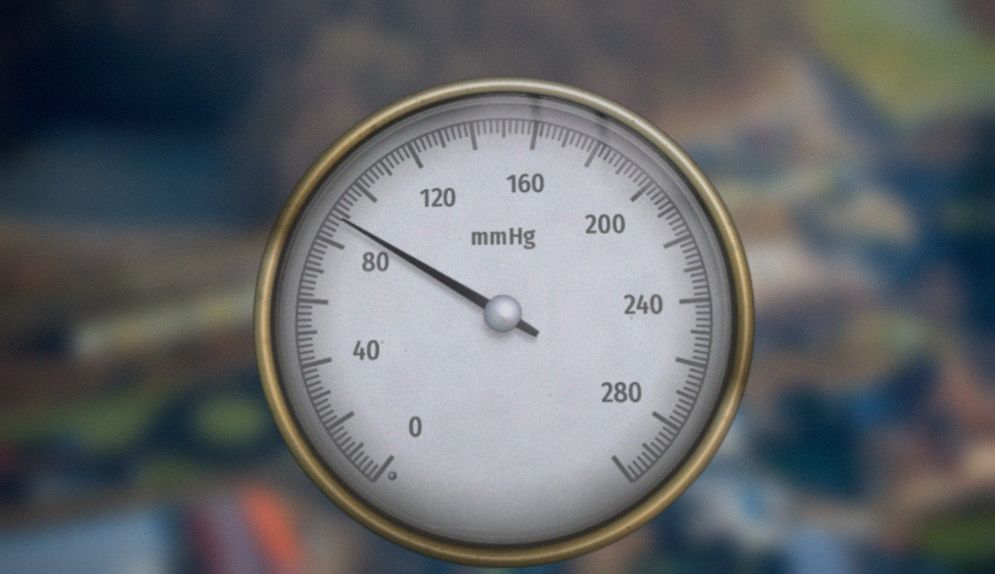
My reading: {"value": 88, "unit": "mmHg"}
